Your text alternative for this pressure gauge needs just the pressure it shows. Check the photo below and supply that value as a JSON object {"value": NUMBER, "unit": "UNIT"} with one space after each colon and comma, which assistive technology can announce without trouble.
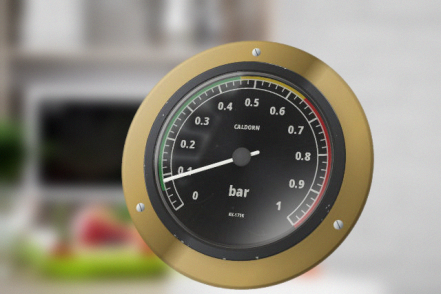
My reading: {"value": 0.08, "unit": "bar"}
